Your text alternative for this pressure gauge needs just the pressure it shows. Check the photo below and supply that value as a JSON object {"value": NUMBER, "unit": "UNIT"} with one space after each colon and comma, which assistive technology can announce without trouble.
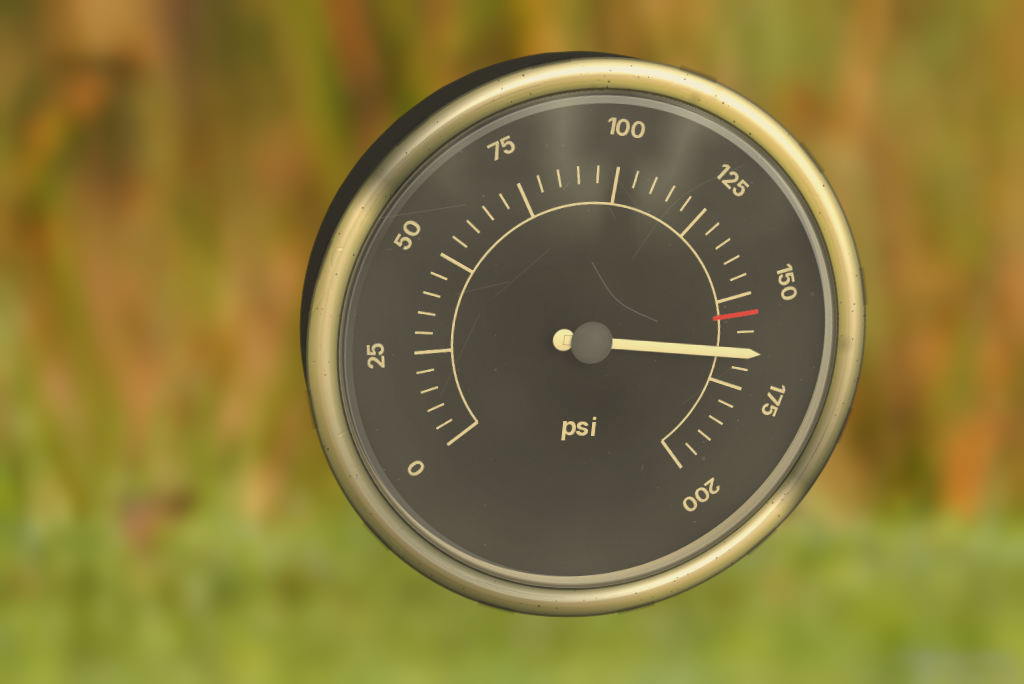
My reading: {"value": 165, "unit": "psi"}
